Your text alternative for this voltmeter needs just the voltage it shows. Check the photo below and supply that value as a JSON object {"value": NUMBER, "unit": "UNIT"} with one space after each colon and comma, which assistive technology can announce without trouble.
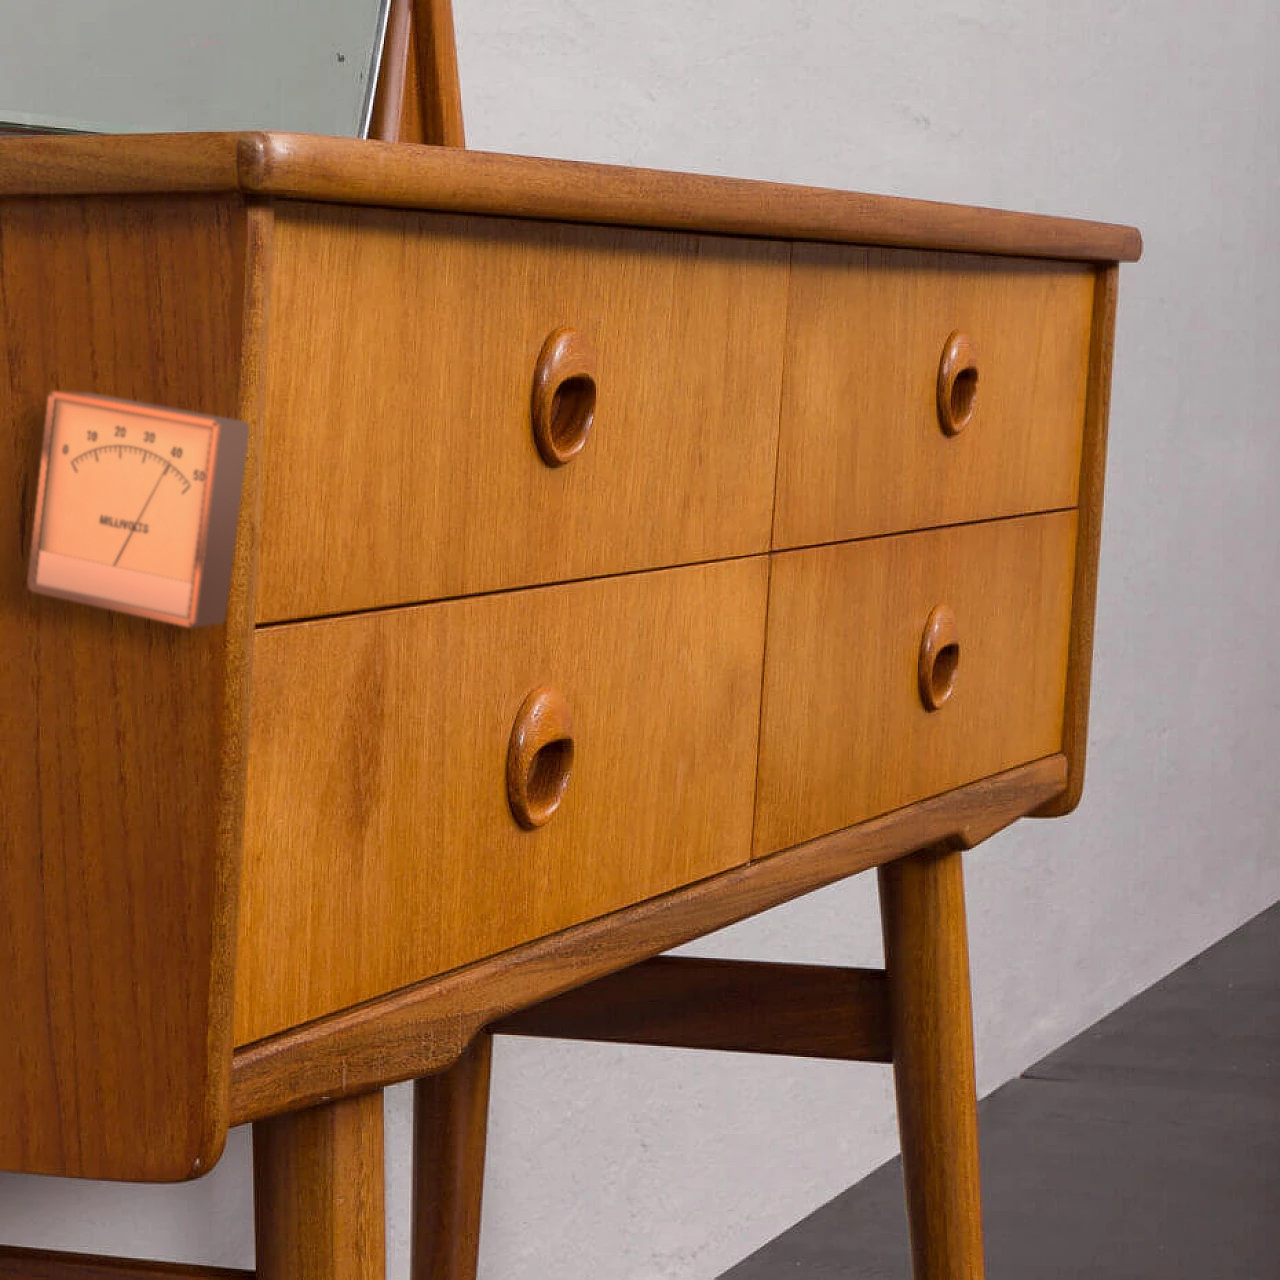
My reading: {"value": 40, "unit": "mV"}
